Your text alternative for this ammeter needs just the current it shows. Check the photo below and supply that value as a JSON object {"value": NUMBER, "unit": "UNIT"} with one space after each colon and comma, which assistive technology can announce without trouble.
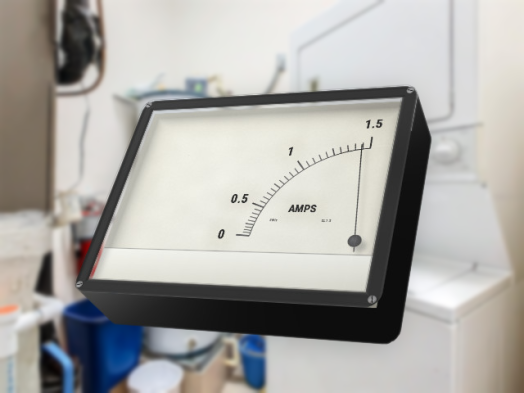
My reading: {"value": 1.45, "unit": "A"}
